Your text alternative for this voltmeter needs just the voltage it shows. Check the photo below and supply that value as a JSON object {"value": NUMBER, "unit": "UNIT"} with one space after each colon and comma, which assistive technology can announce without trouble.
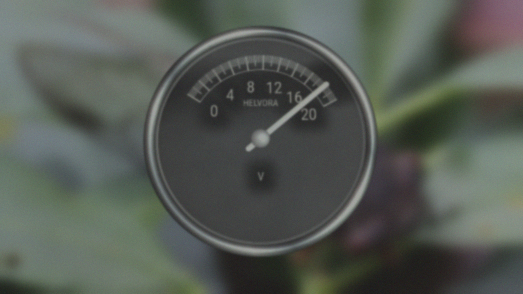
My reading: {"value": 18, "unit": "V"}
